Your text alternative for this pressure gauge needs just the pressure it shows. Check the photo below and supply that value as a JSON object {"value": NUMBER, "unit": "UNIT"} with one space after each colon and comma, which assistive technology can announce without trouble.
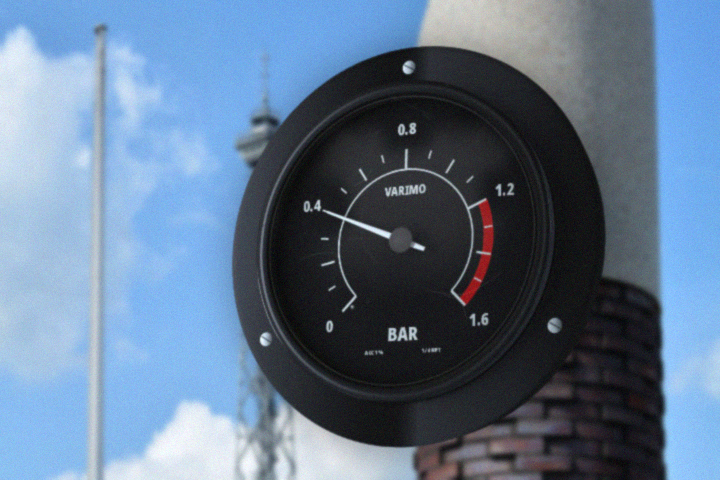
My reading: {"value": 0.4, "unit": "bar"}
